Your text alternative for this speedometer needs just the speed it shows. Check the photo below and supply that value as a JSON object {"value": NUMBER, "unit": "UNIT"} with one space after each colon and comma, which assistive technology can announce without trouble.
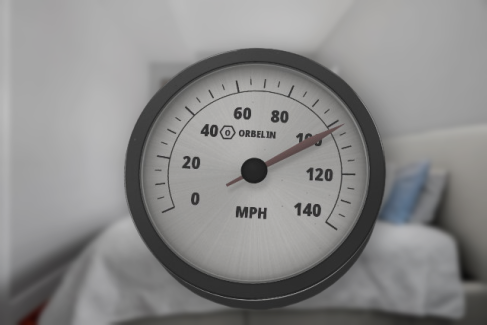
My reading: {"value": 102.5, "unit": "mph"}
